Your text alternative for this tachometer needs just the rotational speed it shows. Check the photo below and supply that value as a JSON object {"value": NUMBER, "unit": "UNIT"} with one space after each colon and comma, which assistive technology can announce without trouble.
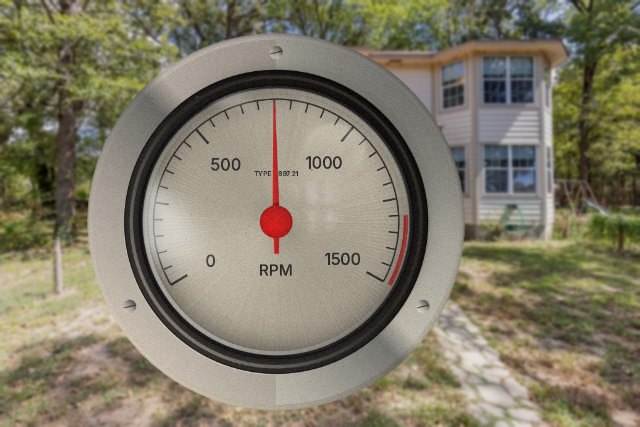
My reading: {"value": 750, "unit": "rpm"}
